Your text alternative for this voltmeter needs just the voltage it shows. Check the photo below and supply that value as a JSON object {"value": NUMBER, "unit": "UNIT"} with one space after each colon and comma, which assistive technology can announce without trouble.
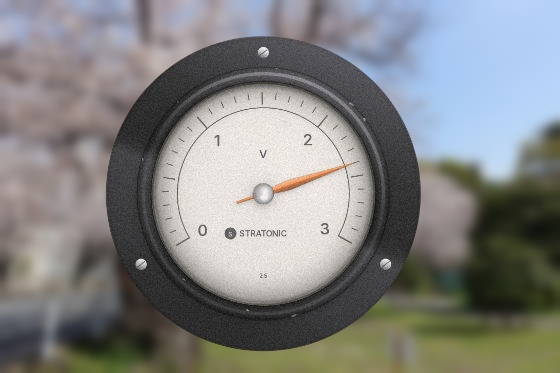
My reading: {"value": 2.4, "unit": "V"}
